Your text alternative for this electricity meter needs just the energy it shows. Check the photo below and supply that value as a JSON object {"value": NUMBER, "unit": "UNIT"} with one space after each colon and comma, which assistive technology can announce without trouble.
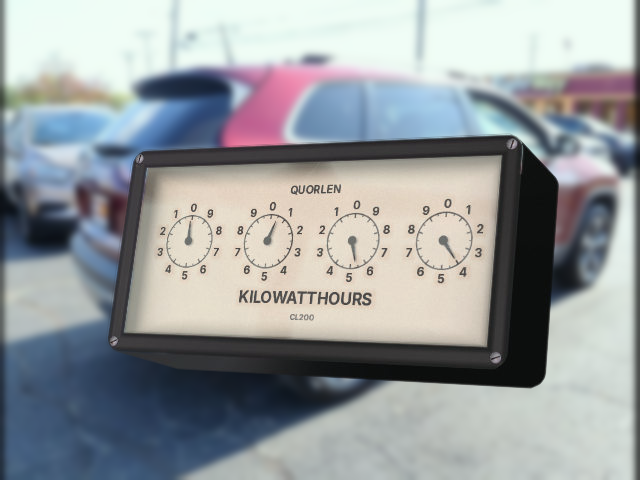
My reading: {"value": 54, "unit": "kWh"}
